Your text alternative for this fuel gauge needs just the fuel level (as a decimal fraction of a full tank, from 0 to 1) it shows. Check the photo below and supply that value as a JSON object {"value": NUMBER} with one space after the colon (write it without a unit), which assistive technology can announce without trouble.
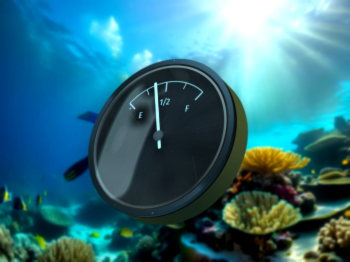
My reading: {"value": 0.375}
